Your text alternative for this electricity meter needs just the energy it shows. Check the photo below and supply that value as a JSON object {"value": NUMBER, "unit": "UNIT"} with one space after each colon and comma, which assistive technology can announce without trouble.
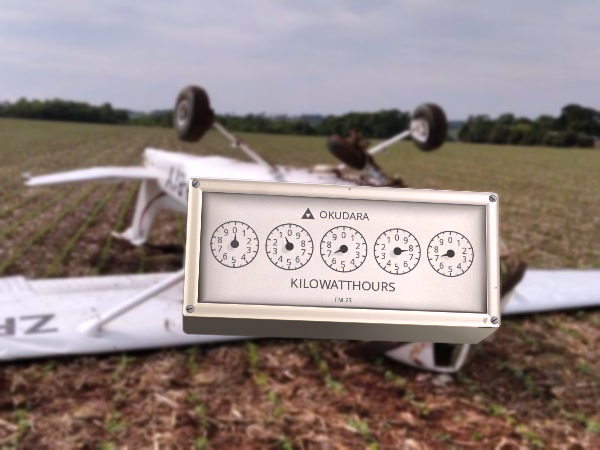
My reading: {"value": 677, "unit": "kWh"}
